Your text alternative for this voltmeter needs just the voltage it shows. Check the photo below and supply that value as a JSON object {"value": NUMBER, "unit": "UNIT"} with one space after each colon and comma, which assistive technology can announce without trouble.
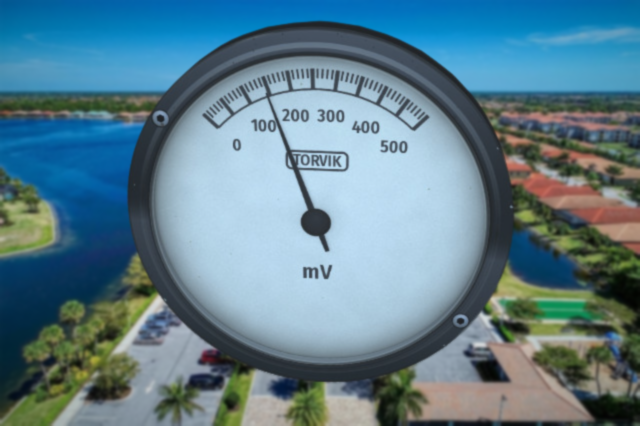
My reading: {"value": 150, "unit": "mV"}
